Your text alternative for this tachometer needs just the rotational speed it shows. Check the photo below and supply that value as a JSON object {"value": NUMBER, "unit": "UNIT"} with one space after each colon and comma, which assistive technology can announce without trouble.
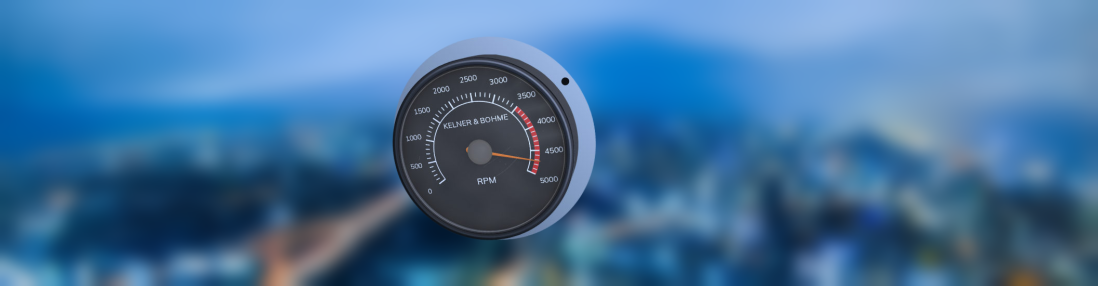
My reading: {"value": 4700, "unit": "rpm"}
